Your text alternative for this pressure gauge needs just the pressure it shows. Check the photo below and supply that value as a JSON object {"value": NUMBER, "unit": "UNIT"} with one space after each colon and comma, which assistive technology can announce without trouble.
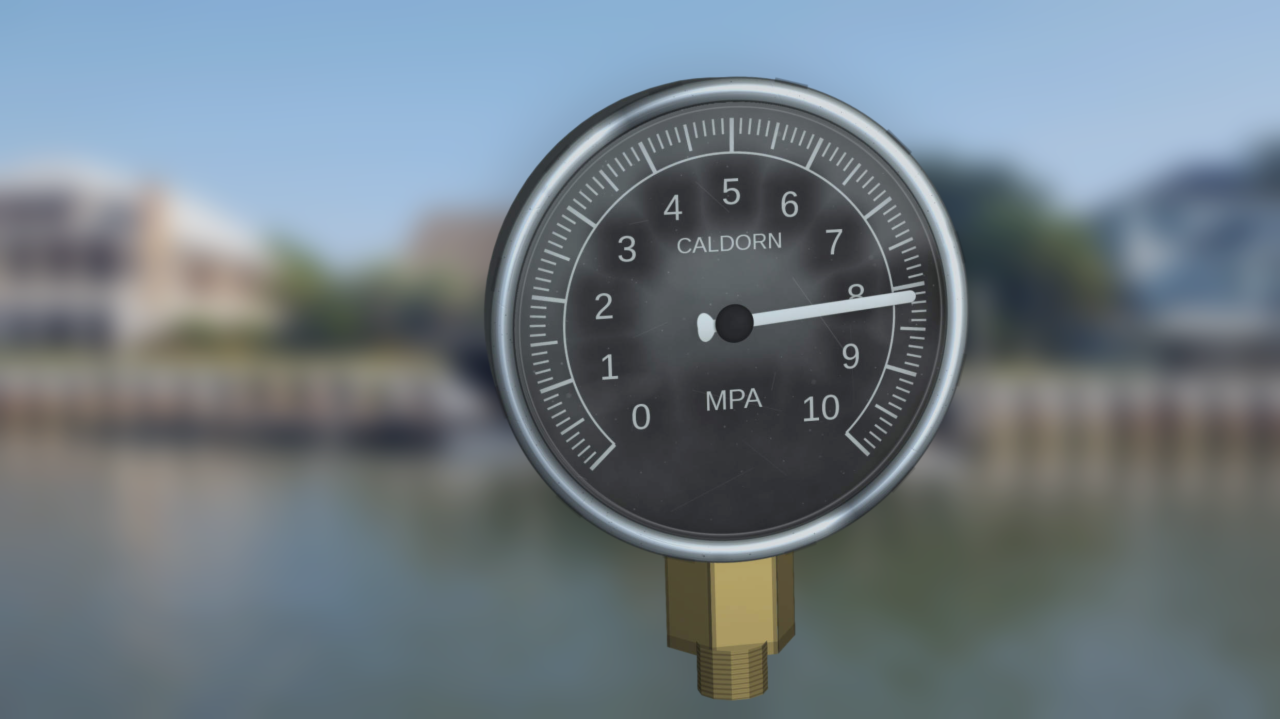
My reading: {"value": 8.1, "unit": "MPa"}
